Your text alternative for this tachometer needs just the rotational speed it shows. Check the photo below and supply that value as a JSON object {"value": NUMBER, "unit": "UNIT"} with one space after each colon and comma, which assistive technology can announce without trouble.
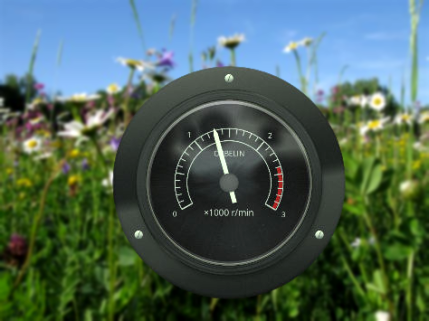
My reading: {"value": 1300, "unit": "rpm"}
